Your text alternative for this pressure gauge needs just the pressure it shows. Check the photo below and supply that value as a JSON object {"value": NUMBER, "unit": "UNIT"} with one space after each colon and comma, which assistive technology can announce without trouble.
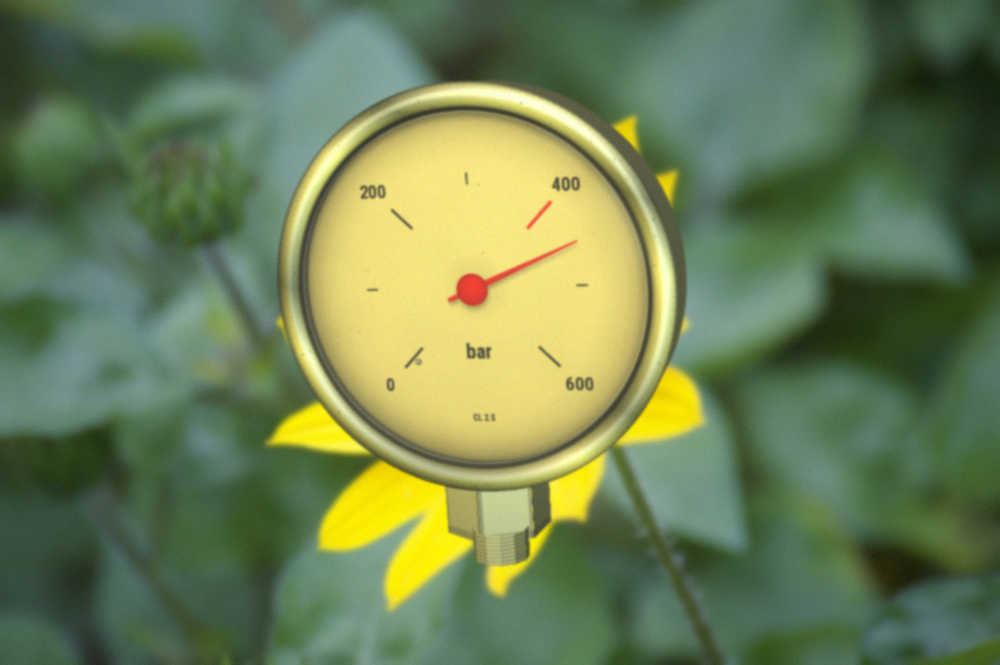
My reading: {"value": 450, "unit": "bar"}
